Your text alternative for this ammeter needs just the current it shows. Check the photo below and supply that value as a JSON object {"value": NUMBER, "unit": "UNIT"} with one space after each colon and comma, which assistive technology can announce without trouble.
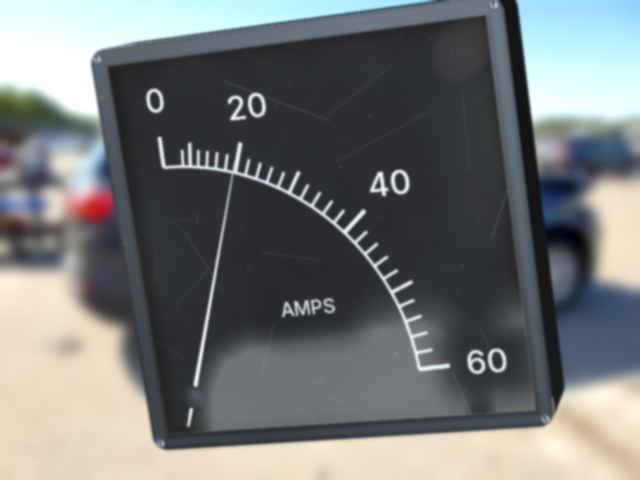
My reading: {"value": 20, "unit": "A"}
